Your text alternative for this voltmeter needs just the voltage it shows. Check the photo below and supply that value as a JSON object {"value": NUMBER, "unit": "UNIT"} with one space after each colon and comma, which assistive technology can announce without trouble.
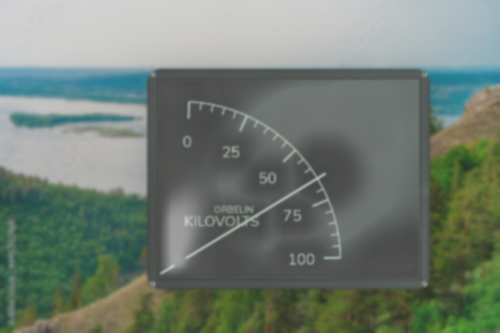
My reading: {"value": 65, "unit": "kV"}
